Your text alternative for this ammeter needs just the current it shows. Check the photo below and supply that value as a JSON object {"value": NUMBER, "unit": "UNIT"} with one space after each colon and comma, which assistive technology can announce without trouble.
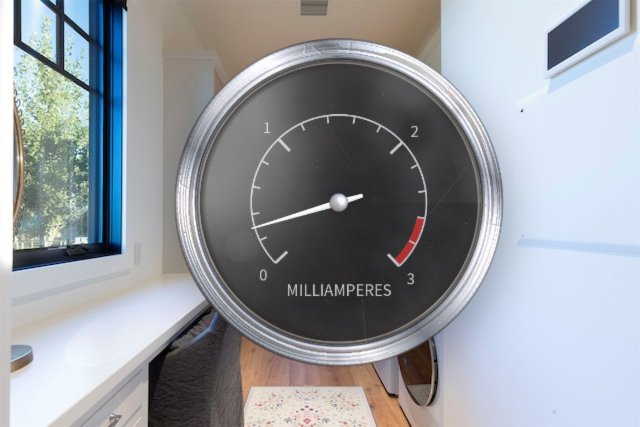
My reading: {"value": 0.3, "unit": "mA"}
